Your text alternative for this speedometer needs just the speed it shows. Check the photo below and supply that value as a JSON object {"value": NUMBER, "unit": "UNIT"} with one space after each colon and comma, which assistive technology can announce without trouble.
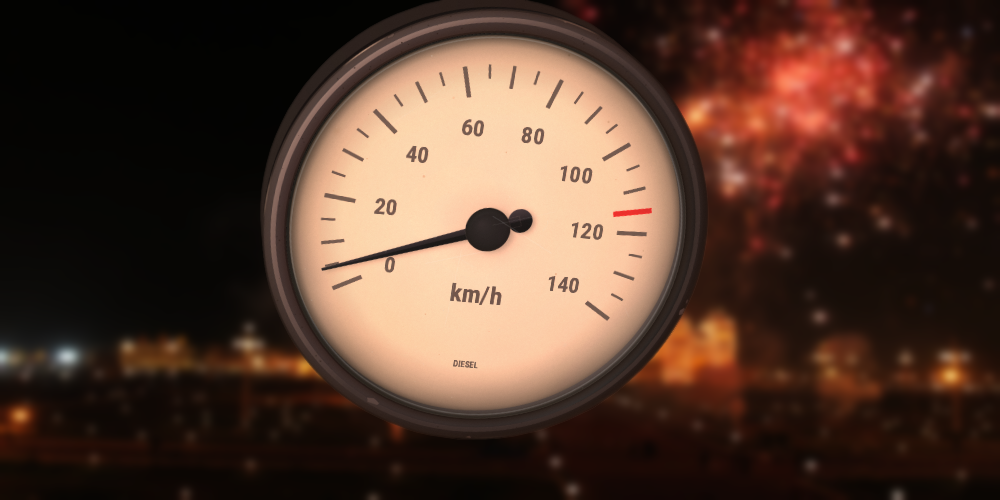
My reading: {"value": 5, "unit": "km/h"}
